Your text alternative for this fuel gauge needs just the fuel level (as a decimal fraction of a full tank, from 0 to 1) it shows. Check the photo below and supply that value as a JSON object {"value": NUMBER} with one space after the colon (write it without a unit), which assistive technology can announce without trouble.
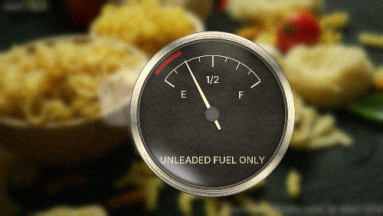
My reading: {"value": 0.25}
